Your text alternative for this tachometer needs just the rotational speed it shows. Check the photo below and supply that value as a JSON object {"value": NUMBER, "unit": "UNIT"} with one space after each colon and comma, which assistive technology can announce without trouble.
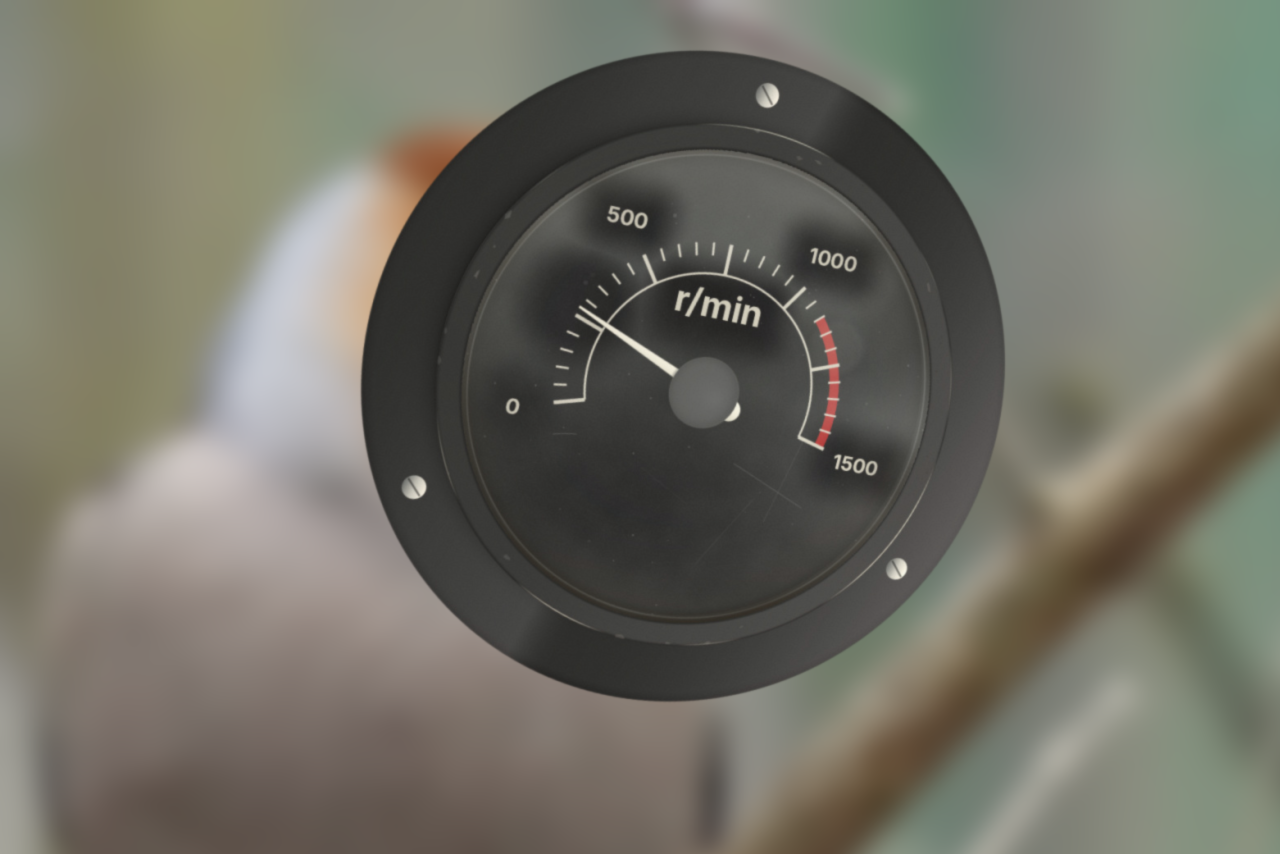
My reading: {"value": 275, "unit": "rpm"}
